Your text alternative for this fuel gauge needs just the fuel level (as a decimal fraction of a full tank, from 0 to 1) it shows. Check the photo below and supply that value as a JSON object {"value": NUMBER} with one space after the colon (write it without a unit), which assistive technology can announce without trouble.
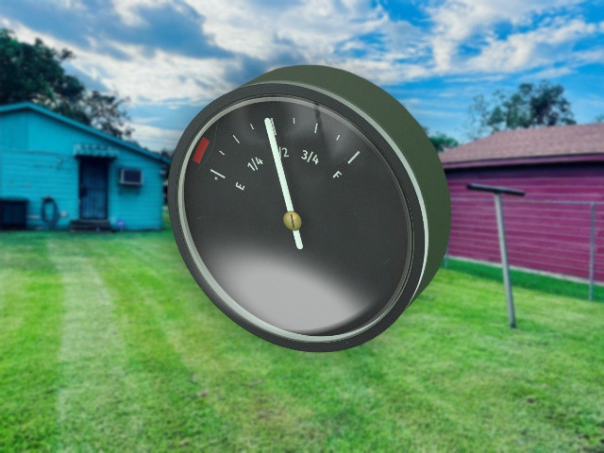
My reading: {"value": 0.5}
